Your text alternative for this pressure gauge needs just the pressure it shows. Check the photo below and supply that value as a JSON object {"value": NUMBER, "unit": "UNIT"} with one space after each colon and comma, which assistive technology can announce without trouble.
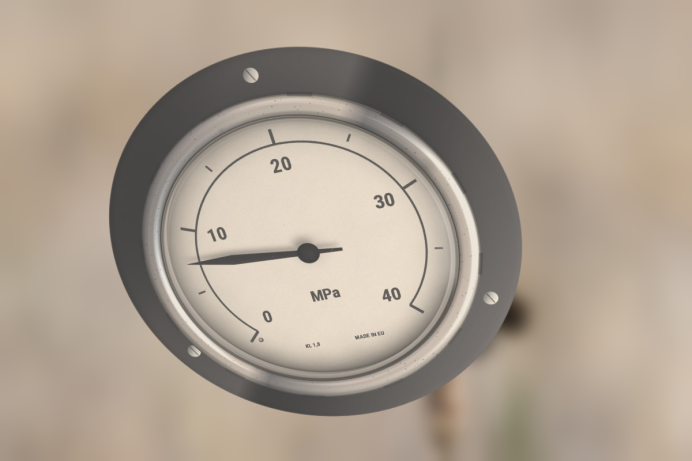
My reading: {"value": 7.5, "unit": "MPa"}
